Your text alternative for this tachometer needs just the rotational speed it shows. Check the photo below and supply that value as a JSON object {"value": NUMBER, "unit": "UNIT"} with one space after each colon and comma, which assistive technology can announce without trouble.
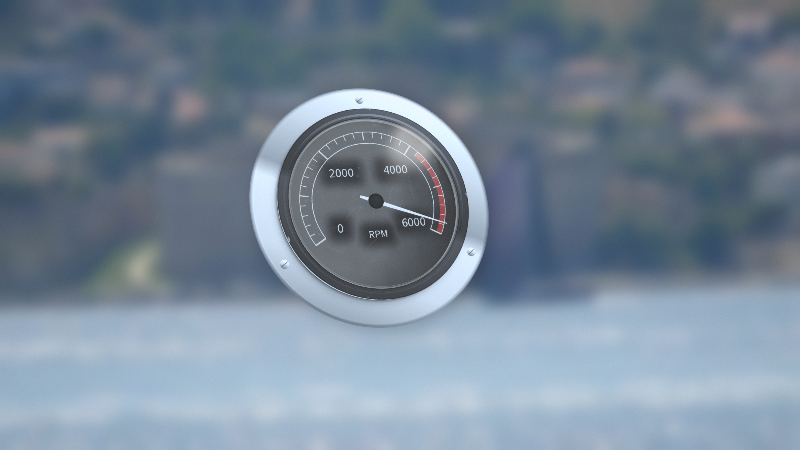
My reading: {"value": 5800, "unit": "rpm"}
